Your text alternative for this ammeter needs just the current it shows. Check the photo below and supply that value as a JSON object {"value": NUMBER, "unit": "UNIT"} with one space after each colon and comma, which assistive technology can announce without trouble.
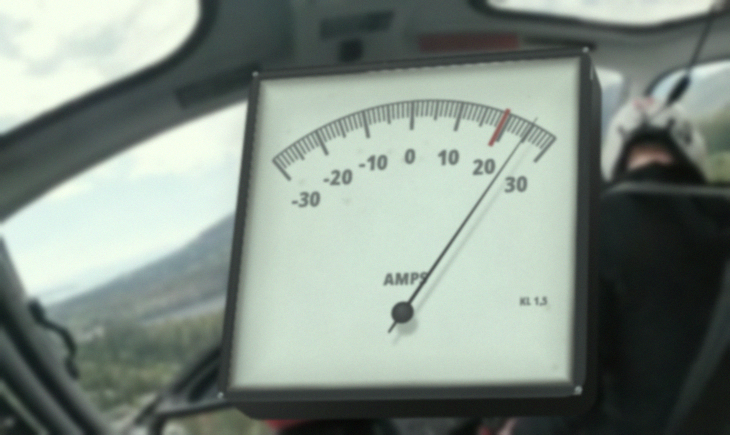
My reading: {"value": 25, "unit": "A"}
